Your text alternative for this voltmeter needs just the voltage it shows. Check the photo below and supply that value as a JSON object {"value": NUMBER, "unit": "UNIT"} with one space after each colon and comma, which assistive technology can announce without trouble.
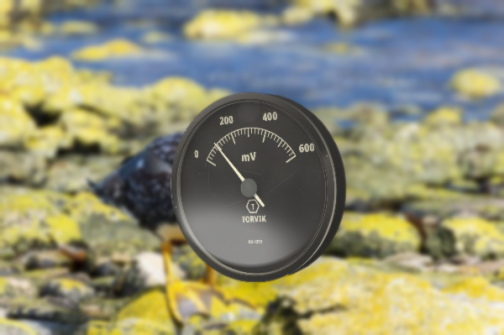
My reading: {"value": 100, "unit": "mV"}
